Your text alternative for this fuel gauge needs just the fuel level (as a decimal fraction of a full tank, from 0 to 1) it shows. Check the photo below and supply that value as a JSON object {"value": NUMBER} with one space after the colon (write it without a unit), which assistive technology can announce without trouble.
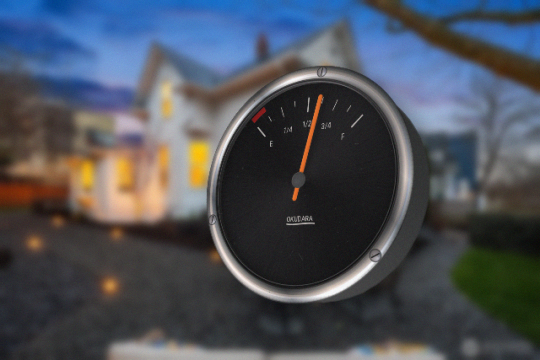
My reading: {"value": 0.625}
